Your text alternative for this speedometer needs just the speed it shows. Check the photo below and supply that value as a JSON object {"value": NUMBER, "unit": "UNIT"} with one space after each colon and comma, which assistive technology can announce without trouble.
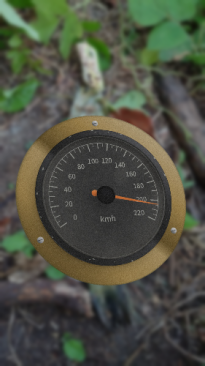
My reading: {"value": 205, "unit": "km/h"}
